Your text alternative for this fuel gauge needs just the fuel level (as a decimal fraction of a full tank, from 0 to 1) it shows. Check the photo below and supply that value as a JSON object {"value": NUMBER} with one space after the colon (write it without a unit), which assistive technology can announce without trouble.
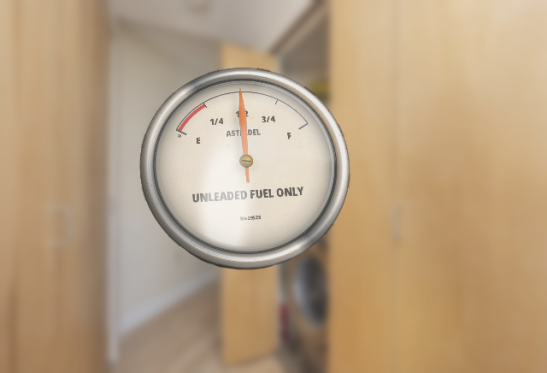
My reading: {"value": 0.5}
